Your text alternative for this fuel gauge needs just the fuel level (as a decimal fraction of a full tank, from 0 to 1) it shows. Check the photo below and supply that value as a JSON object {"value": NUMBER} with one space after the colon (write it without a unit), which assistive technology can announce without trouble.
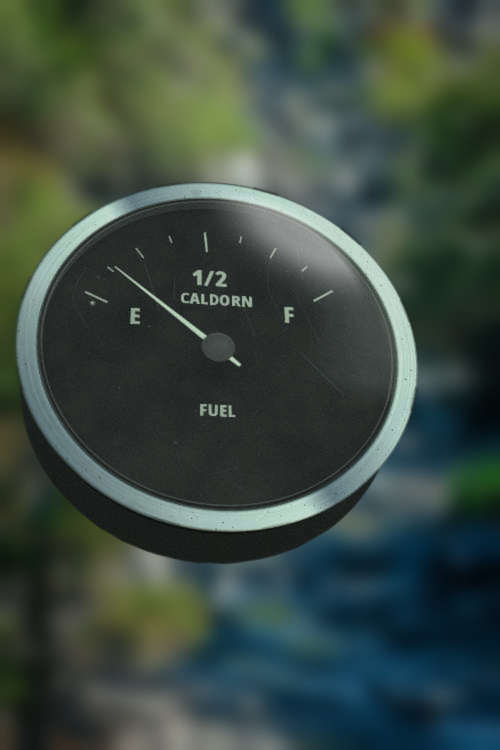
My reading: {"value": 0.125}
